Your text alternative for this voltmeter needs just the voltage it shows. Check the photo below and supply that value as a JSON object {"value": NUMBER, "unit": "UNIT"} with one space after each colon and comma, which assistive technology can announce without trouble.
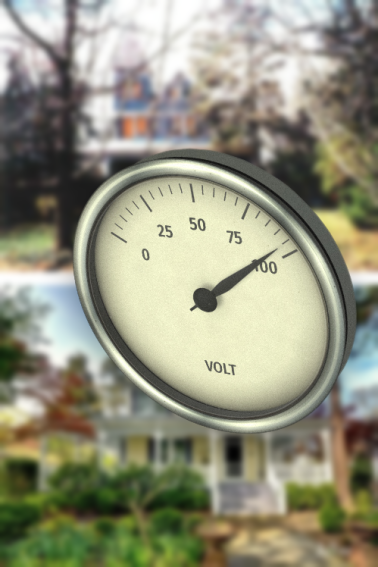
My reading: {"value": 95, "unit": "V"}
